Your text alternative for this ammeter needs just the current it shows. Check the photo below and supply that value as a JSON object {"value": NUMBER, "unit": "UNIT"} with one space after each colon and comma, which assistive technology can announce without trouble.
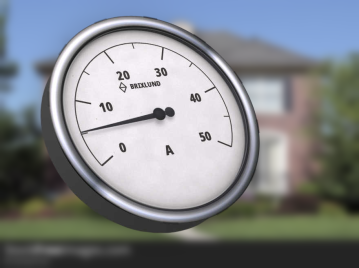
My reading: {"value": 5, "unit": "A"}
